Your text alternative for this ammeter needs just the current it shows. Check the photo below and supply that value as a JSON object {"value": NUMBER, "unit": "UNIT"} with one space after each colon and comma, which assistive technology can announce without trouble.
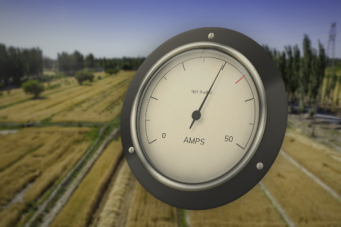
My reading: {"value": 30, "unit": "A"}
